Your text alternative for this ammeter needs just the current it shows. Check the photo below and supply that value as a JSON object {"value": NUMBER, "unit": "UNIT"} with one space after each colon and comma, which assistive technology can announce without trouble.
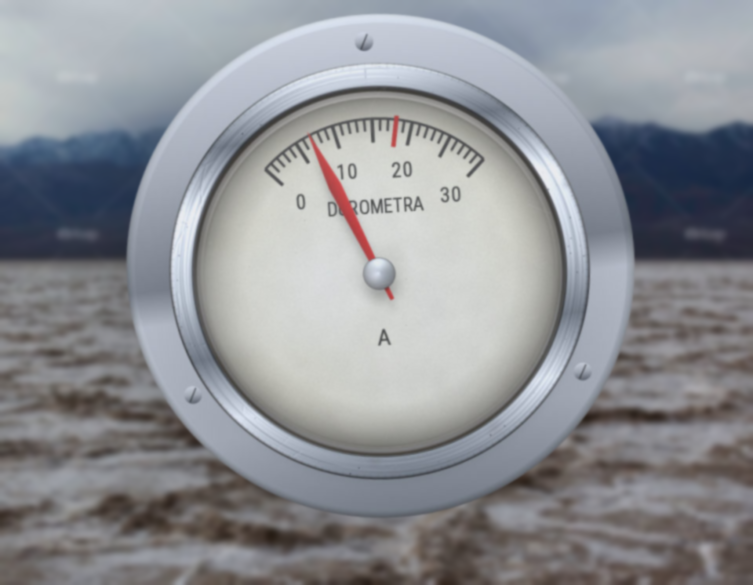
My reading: {"value": 7, "unit": "A"}
